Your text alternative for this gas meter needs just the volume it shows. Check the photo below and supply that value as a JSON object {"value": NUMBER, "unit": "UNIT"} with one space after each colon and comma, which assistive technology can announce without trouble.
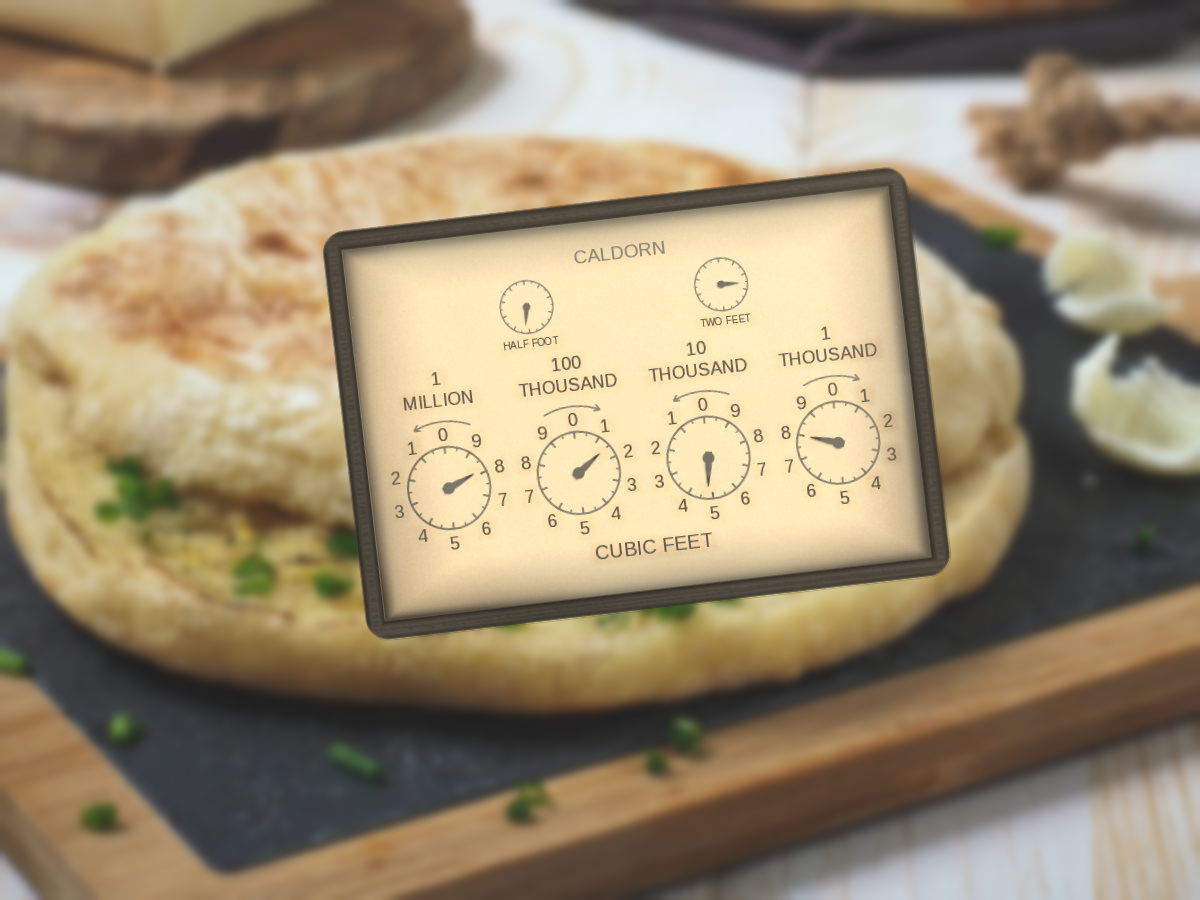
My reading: {"value": 814800, "unit": "ft³"}
